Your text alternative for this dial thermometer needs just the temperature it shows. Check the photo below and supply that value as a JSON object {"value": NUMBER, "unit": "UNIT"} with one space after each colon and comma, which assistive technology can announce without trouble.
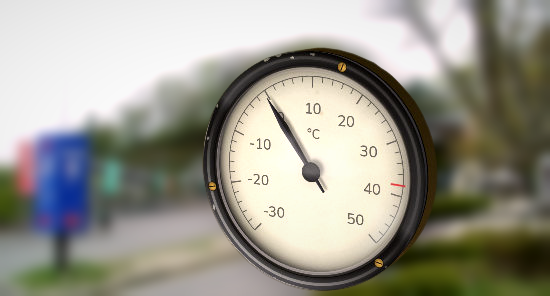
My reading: {"value": 0, "unit": "°C"}
